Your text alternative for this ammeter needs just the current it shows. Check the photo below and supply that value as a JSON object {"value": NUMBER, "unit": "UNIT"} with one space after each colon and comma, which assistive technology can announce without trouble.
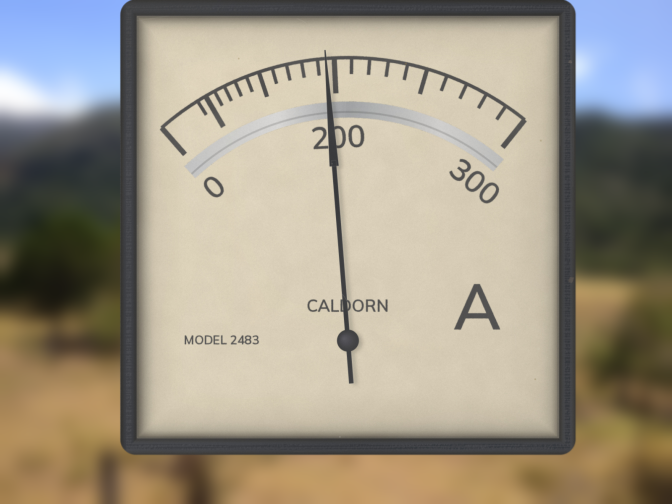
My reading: {"value": 195, "unit": "A"}
